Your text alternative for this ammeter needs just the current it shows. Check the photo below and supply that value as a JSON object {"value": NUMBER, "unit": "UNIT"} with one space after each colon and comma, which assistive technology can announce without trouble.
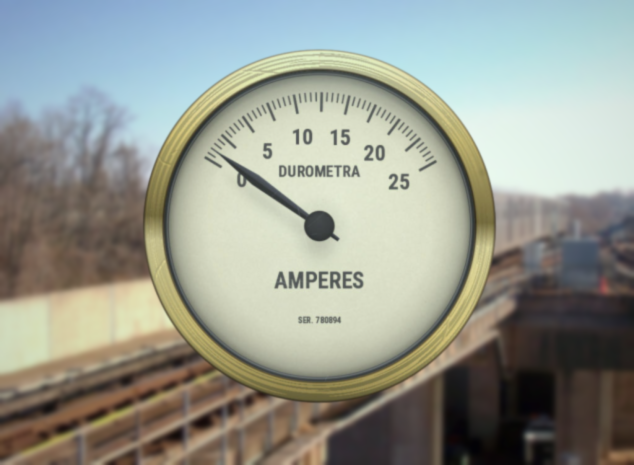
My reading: {"value": 1, "unit": "A"}
